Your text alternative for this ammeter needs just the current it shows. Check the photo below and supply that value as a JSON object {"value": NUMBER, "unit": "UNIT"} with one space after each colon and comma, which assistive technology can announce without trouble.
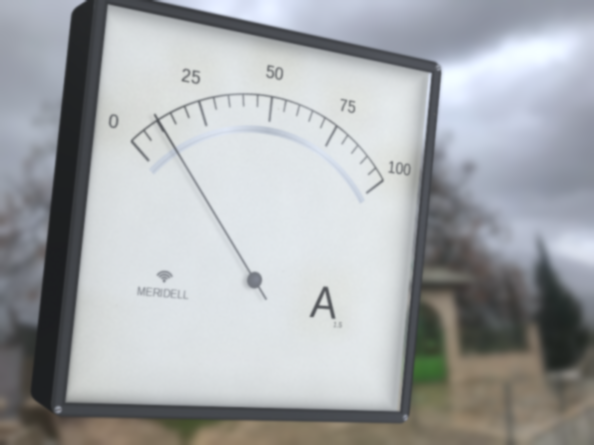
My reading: {"value": 10, "unit": "A"}
